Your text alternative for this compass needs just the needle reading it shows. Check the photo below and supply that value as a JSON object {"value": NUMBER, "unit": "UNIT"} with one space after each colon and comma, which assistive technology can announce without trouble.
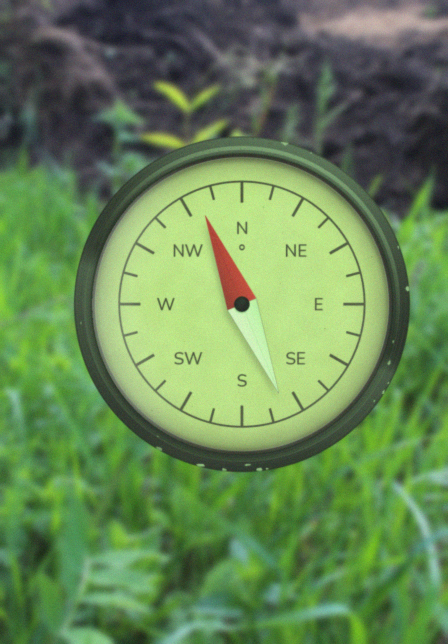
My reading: {"value": 337.5, "unit": "°"}
